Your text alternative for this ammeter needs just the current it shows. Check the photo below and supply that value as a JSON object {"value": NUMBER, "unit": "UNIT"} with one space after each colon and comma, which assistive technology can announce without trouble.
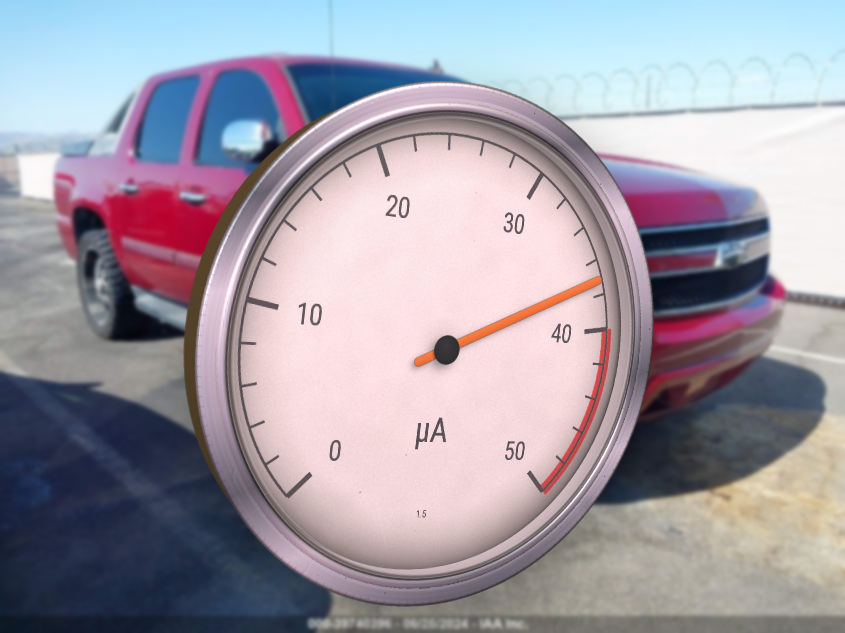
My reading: {"value": 37, "unit": "µA"}
